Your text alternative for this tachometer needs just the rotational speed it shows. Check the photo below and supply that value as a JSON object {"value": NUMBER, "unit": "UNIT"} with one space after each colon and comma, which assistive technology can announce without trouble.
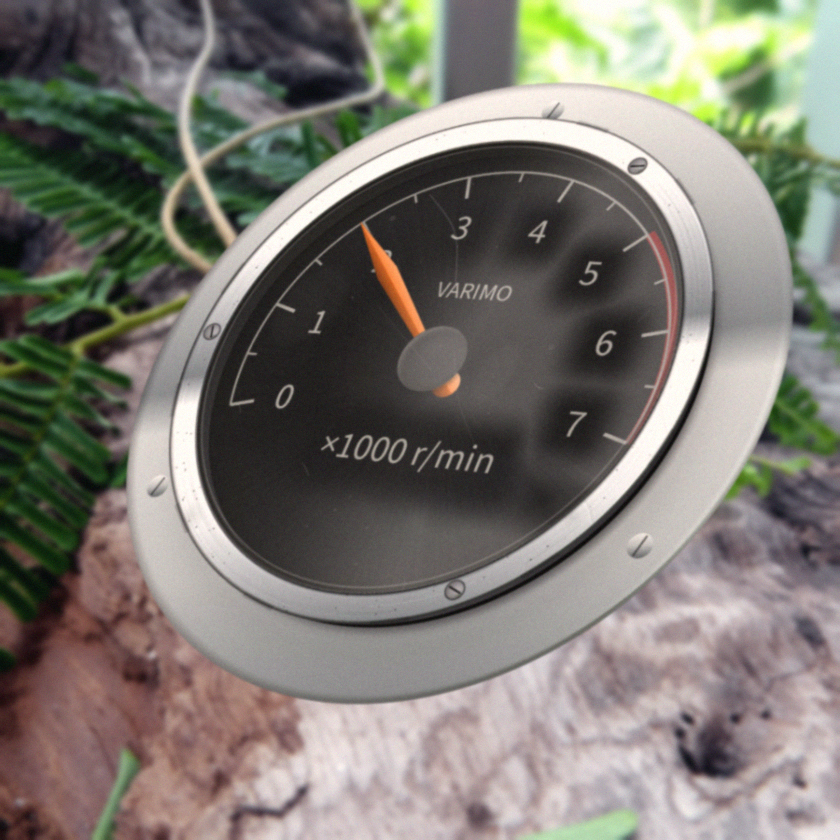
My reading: {"value": 2000, "unit": "rpm"}
